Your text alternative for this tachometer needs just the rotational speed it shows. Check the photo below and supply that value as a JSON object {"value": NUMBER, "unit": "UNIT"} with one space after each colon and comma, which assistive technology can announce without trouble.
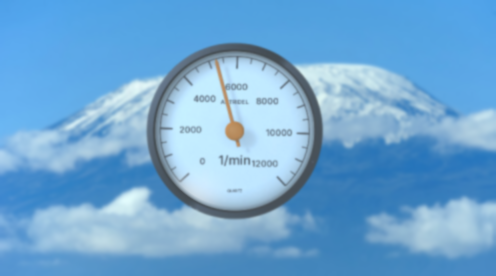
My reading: {"value": 5250, "unit": "rpm"}
